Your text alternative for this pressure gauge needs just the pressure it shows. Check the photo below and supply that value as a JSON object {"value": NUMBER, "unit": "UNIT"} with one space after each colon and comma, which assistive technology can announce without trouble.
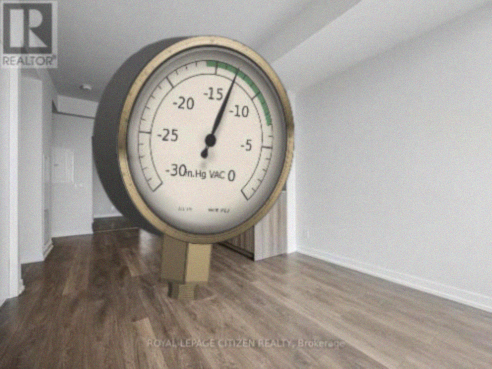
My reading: {"value": -13, "unit": "inHg"}
